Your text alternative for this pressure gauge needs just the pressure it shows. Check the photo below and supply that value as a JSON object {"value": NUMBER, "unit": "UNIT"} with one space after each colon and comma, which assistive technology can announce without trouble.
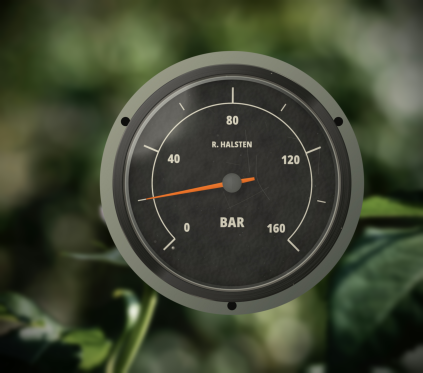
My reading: {"value": 20, "unit": "bar"}
